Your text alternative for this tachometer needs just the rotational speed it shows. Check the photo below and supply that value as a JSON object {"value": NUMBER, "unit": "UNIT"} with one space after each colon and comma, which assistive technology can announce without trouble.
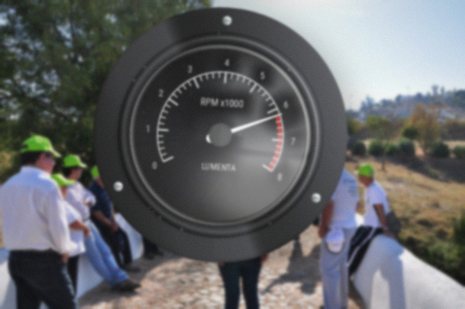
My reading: {"value": 6200, "unit": "rpm"}
